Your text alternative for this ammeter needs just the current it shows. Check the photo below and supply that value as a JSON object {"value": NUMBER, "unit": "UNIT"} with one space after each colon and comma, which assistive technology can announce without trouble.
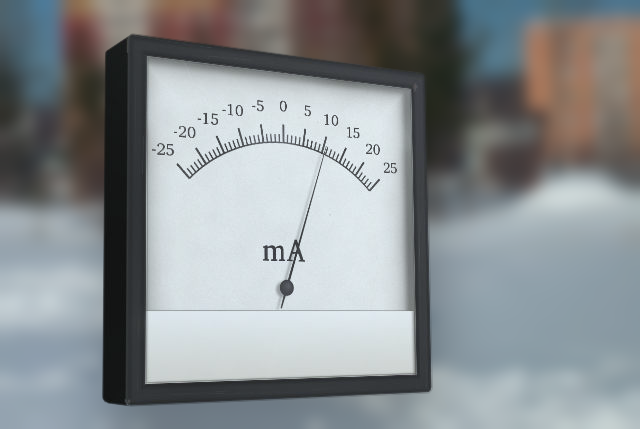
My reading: {"value": 10, "unit": "mA"}
